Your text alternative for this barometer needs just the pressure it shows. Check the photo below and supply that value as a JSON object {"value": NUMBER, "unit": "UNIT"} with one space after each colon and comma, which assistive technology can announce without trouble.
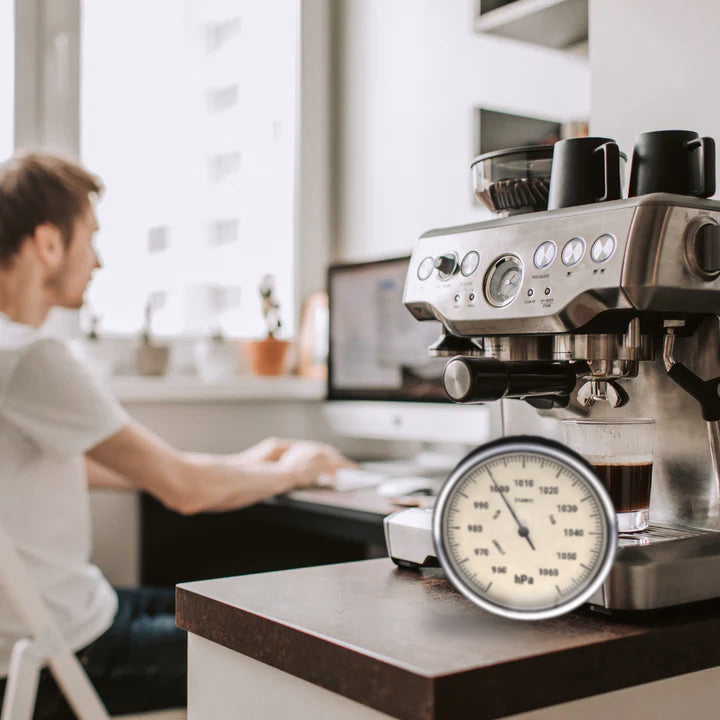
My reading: {"value": 1000, "unit": "hPa"}
